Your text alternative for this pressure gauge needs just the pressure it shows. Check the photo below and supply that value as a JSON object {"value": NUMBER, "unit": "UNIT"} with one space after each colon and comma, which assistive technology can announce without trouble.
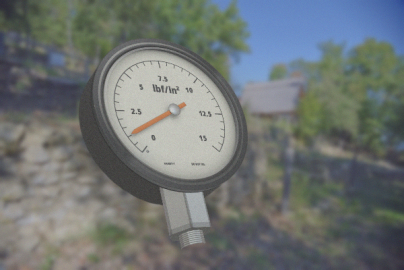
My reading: {"value": 1, "unit": "psi"}
